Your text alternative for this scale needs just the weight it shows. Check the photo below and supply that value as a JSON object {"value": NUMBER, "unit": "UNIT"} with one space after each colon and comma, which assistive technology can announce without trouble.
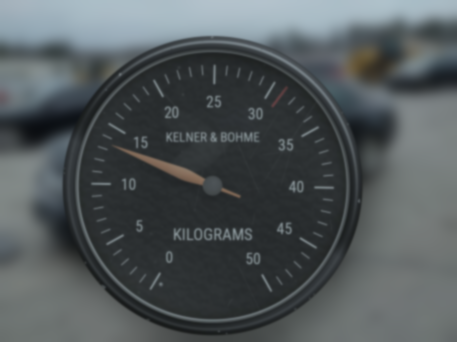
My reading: {"value": 13.5, "unit": "kg"}
